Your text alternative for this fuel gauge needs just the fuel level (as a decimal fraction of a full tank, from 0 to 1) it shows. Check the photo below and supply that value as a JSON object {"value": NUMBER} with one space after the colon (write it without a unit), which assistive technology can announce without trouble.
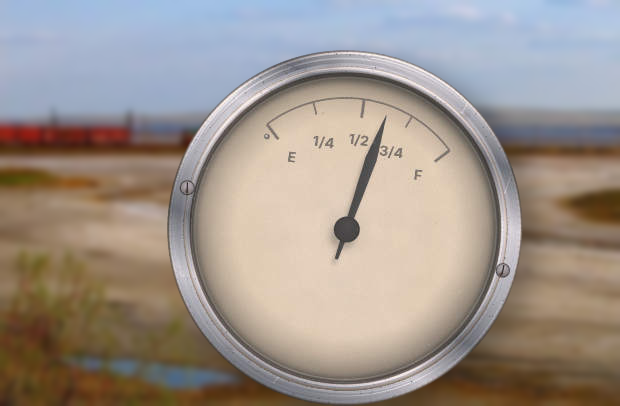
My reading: {"value": 0.625}
